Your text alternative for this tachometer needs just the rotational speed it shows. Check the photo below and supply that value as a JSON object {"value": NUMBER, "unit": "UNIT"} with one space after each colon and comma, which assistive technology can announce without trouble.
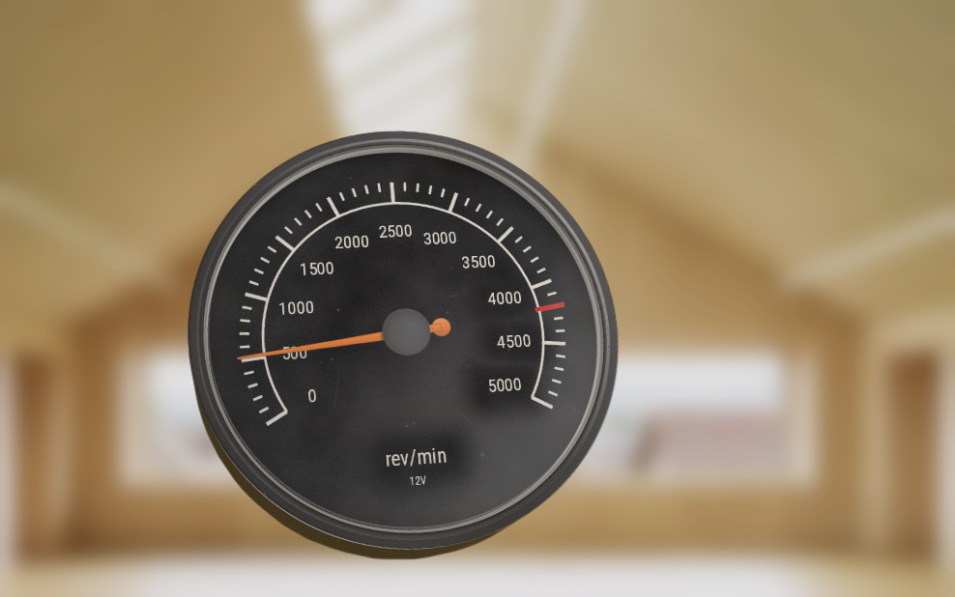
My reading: {"value": 500, "unit": "rpm"}
